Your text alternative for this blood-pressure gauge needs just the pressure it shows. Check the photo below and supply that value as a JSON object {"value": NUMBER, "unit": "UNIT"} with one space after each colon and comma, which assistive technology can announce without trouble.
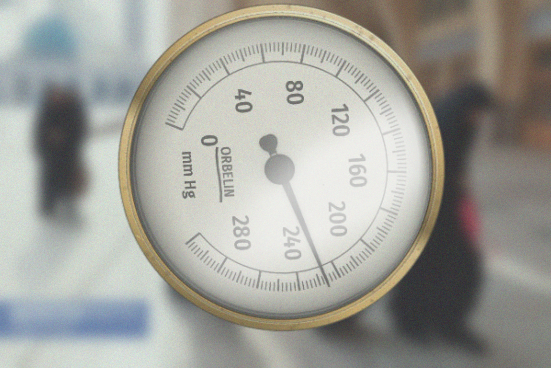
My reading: {"value": 226, "unit": "mmHg"}
